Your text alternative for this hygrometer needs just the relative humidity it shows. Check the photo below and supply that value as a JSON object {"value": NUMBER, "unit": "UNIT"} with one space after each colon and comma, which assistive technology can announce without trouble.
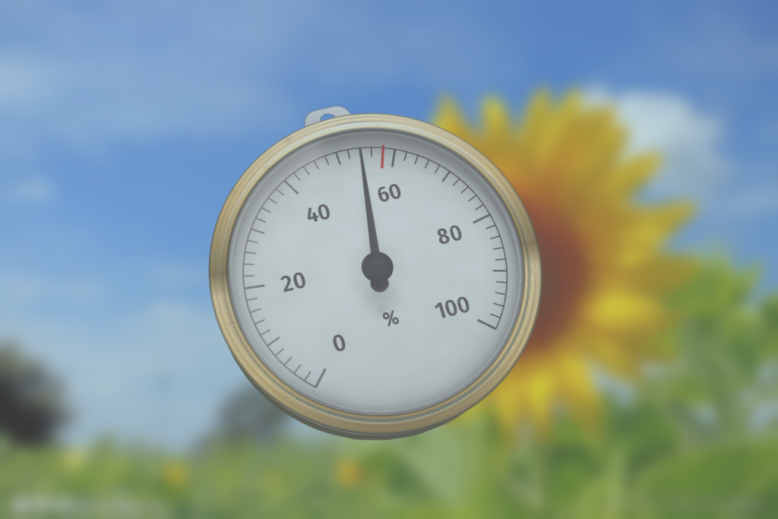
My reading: {"value": 54, "unit": "%"}
